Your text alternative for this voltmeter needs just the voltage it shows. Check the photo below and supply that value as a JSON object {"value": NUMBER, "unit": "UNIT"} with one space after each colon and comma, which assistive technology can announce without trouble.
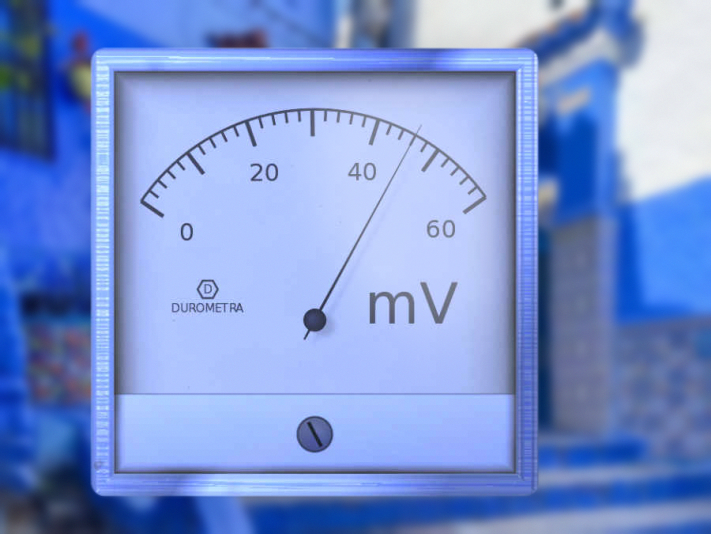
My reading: {"value": 46, "unit": "mV"}
